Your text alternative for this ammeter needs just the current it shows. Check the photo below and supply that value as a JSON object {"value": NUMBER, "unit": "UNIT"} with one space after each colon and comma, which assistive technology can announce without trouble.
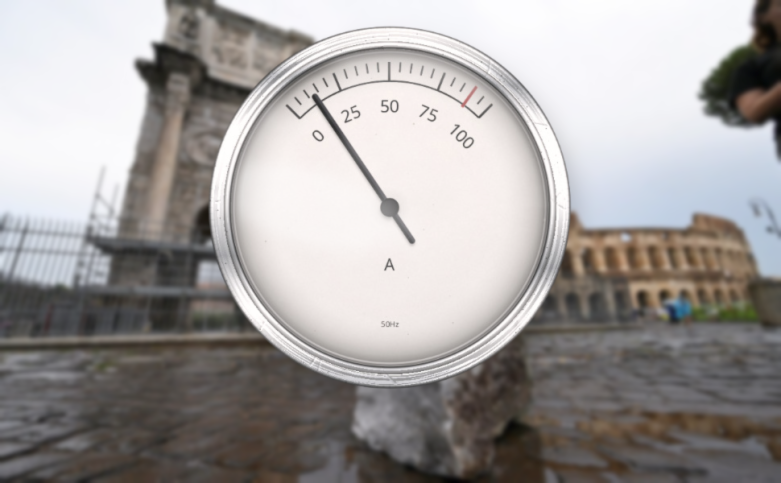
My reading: {"value": 12.5, "unit": "A"}
